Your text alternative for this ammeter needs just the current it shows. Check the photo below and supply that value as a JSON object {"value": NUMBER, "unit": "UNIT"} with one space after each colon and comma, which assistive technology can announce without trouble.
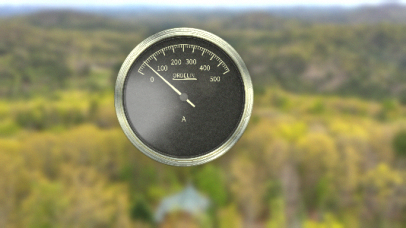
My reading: {"value": 50, "unit": "A"}
